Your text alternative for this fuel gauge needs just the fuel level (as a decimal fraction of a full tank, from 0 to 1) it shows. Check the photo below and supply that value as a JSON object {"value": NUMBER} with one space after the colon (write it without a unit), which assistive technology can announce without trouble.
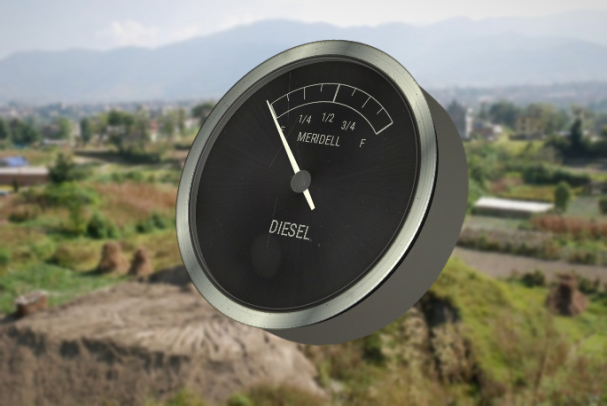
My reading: {"value": 0}
